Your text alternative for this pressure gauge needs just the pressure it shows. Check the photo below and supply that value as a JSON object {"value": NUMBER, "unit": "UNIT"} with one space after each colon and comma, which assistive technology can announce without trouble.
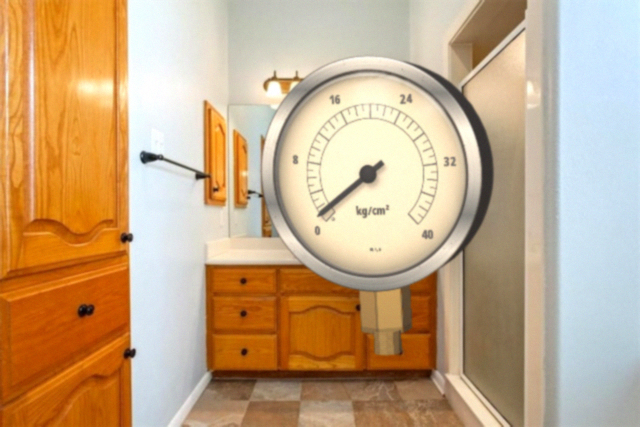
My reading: {"value": 1, "unit": "kg/cm²"}
